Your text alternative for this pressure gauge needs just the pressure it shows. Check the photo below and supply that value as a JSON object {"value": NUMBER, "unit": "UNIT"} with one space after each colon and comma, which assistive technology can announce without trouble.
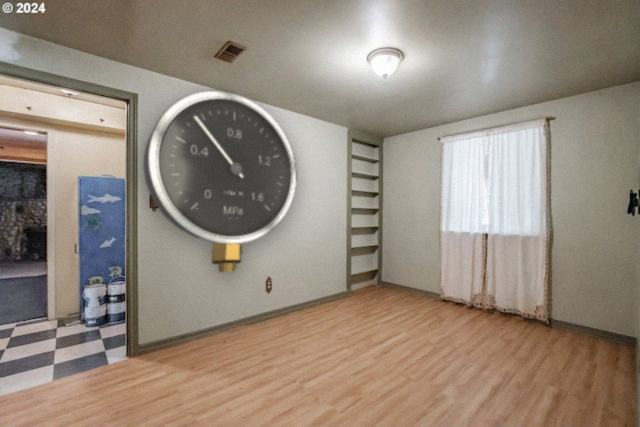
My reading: {"value": 0.55, "unit": "MPa"}
